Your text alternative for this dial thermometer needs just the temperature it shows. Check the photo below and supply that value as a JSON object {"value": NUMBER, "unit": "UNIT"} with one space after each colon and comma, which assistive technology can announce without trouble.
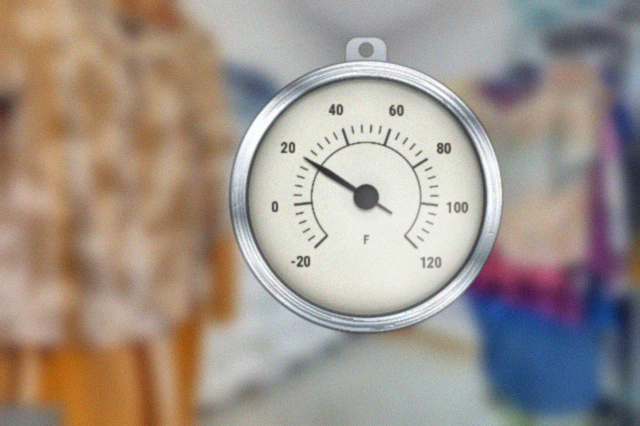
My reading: {"value": 20, "unit": "°F"}
